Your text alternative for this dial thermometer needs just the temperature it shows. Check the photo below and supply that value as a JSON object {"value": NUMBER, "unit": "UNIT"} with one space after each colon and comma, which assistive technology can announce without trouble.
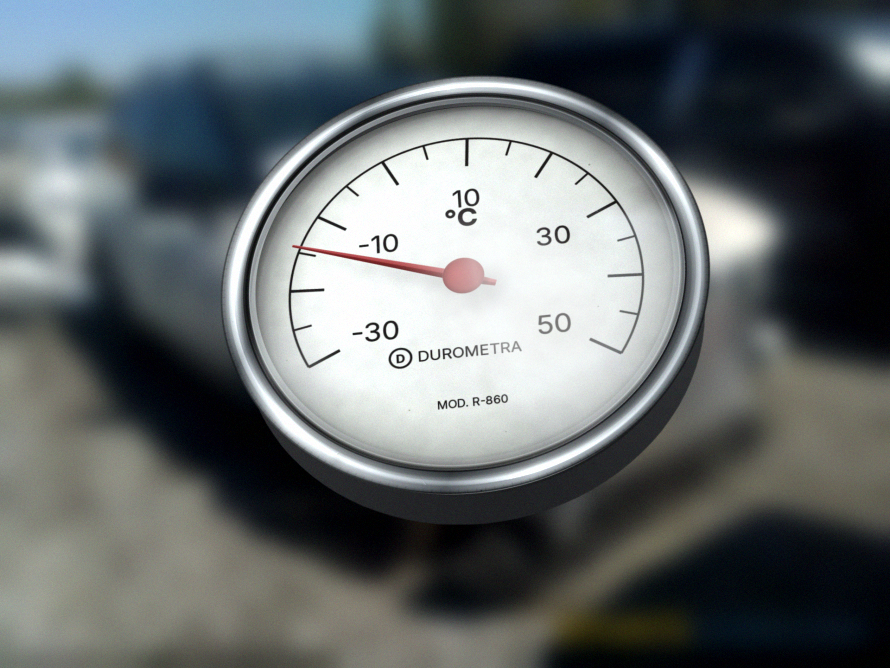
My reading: {"value": -15, "unit": "°C"}
